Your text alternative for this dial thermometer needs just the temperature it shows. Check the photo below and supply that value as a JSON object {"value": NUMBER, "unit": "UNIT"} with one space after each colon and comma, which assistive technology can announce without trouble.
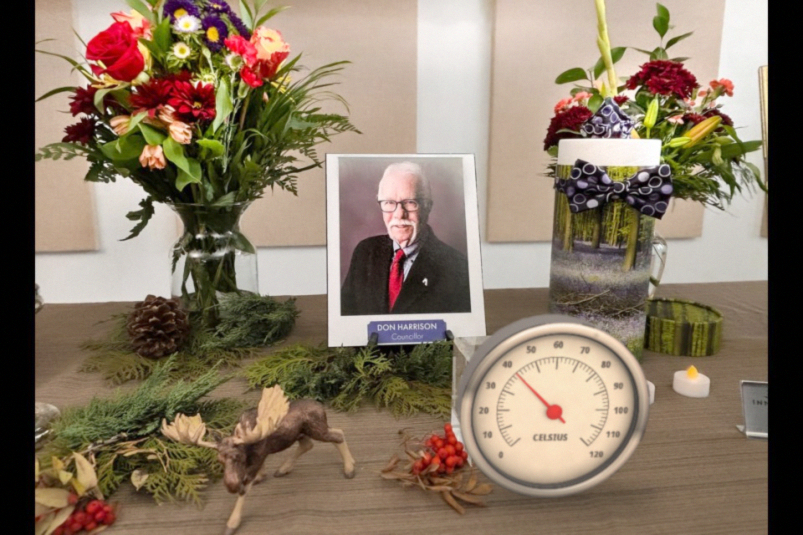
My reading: {"value": 40, "unit": "°C"}
